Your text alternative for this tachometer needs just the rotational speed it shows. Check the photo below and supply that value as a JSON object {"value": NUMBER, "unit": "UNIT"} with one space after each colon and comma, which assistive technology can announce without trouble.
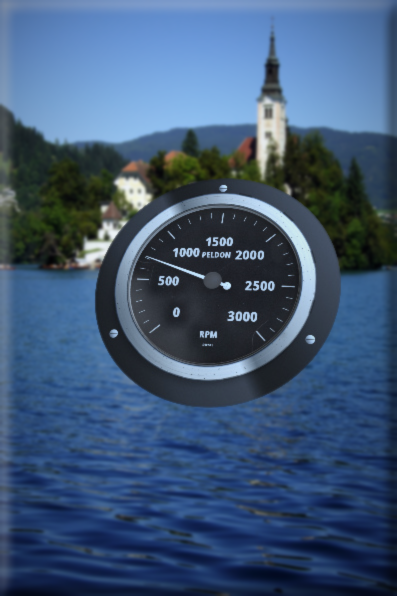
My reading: {"value": 700, "unit": "rpm"}
